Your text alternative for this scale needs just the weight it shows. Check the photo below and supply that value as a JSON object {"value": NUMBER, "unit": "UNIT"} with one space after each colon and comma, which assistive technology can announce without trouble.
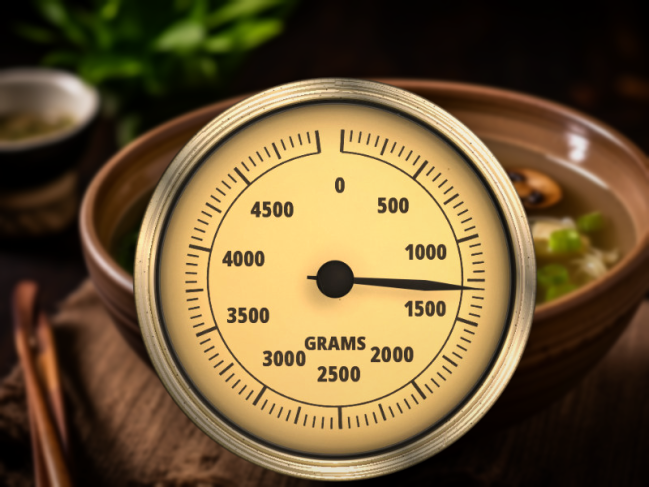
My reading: {"value": 1300, "unit": "g"}
